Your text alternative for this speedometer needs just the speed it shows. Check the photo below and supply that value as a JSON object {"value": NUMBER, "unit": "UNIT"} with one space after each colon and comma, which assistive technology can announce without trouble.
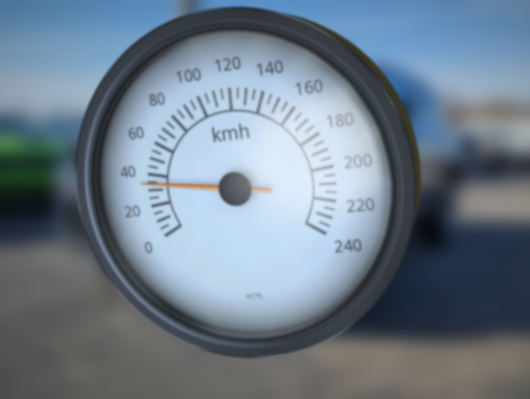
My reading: {"value": 35, "unit": "km/h"}
